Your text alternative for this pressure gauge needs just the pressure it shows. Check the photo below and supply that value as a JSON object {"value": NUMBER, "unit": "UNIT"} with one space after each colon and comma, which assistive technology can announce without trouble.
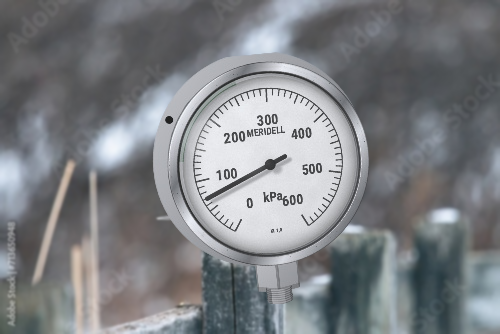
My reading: {"value": 70, "unit": "kPa"}
